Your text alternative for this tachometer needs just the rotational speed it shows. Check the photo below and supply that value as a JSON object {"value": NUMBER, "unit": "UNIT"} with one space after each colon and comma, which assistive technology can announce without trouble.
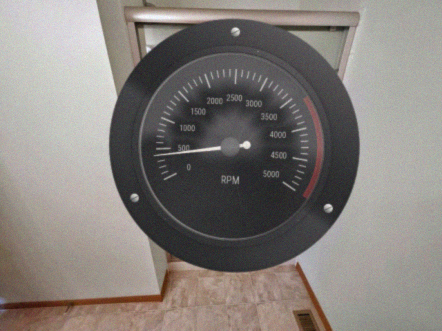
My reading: {"value": 400, "unit": "rpm"}
